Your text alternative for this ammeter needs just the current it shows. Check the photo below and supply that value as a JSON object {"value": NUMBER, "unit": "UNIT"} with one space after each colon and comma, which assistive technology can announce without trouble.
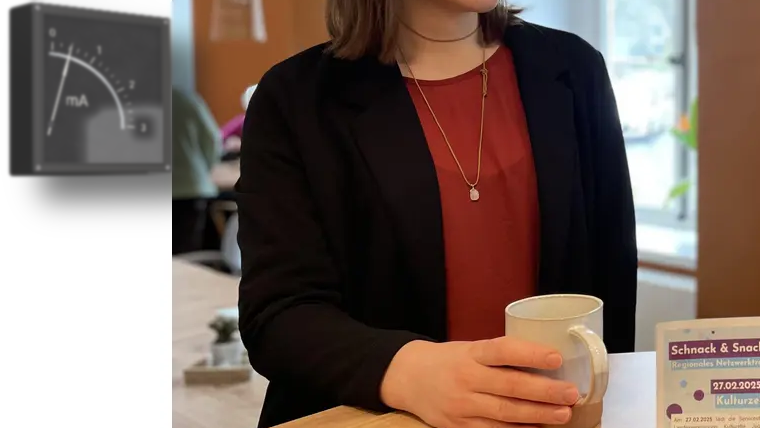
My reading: {"value": 0.4, "unit": "mA"}
